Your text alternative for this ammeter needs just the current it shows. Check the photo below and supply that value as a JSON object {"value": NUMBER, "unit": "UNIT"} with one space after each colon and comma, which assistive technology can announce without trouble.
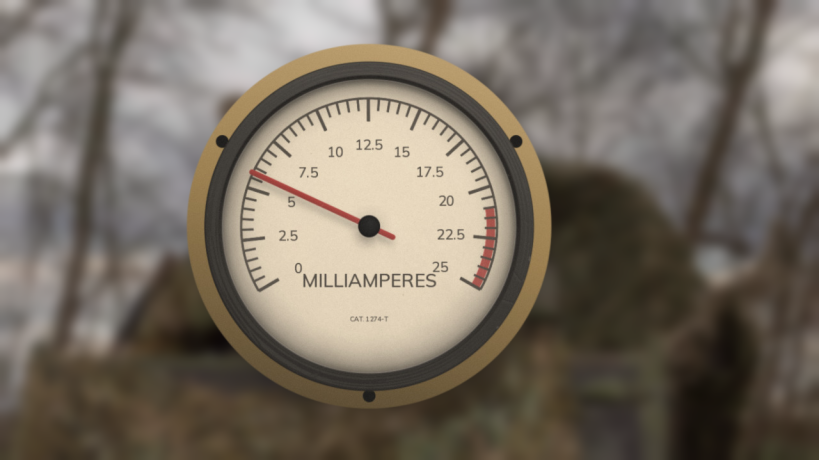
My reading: {"value": 5.75, "unit": "mA"}
